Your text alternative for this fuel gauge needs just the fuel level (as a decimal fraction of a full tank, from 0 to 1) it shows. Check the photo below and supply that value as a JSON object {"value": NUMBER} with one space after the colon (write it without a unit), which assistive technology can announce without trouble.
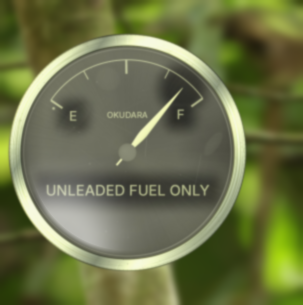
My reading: {"value": 0.875}
